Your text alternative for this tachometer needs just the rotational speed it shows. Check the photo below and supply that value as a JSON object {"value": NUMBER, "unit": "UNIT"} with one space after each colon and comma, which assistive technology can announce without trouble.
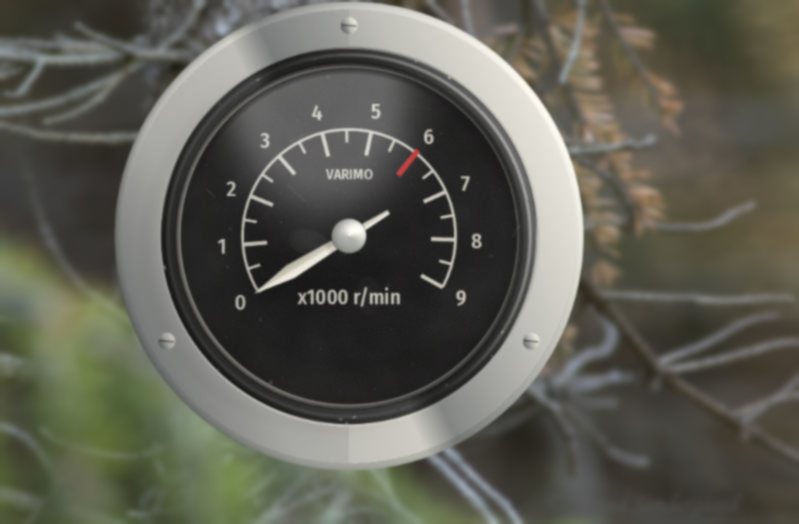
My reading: {"value": 0, "unit": "rpm"}
